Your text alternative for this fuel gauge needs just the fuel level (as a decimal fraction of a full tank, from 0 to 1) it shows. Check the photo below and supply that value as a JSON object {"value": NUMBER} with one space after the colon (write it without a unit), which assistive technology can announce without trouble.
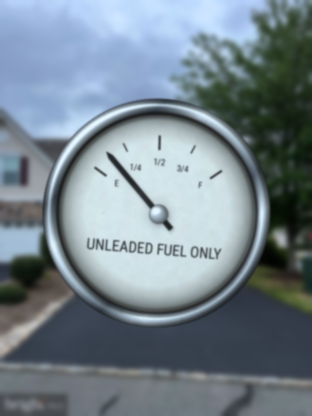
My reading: {"value": 0.125}
